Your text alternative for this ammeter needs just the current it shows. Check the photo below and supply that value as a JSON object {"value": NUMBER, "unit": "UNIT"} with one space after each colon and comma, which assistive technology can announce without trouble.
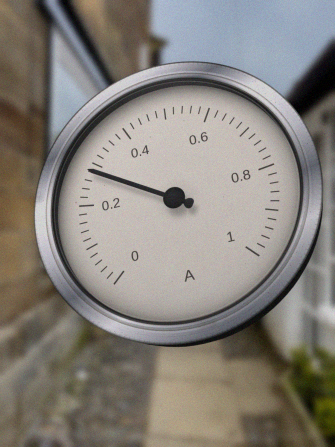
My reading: {"value": 0.28, "unit": "A"}
